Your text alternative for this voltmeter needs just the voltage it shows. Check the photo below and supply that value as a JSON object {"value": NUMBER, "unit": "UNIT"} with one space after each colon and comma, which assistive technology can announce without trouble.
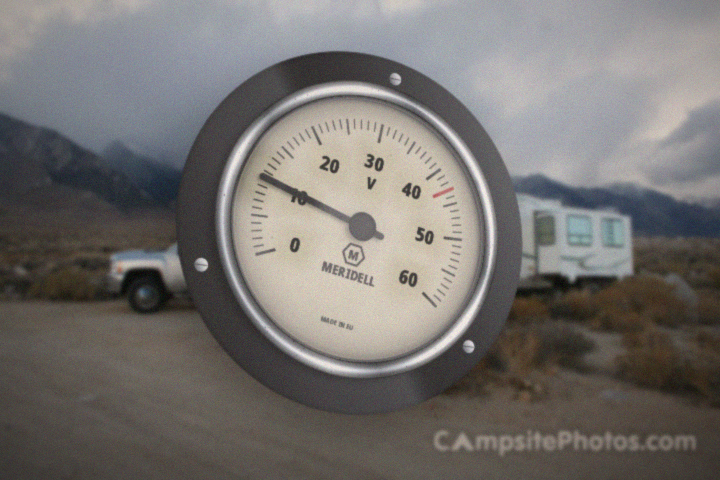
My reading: {"value": 10, "unit": "V"}
